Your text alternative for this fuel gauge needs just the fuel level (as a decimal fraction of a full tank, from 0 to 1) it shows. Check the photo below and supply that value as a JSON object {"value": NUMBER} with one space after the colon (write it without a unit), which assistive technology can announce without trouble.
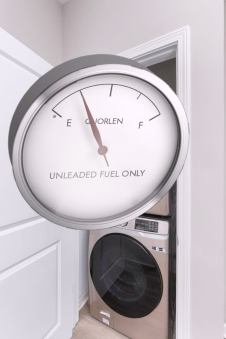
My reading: {"value": 0.25}
